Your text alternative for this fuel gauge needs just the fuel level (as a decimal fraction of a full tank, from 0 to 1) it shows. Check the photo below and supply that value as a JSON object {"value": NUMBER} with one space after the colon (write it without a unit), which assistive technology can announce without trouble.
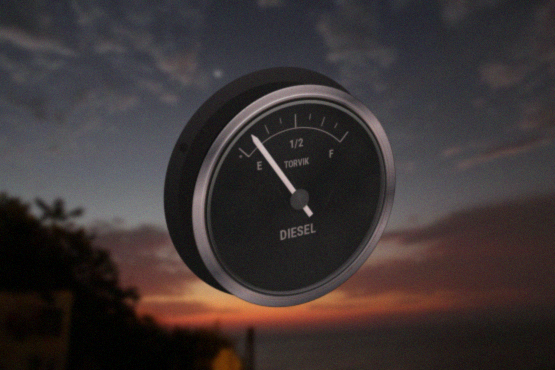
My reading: {"value": 0.125}
